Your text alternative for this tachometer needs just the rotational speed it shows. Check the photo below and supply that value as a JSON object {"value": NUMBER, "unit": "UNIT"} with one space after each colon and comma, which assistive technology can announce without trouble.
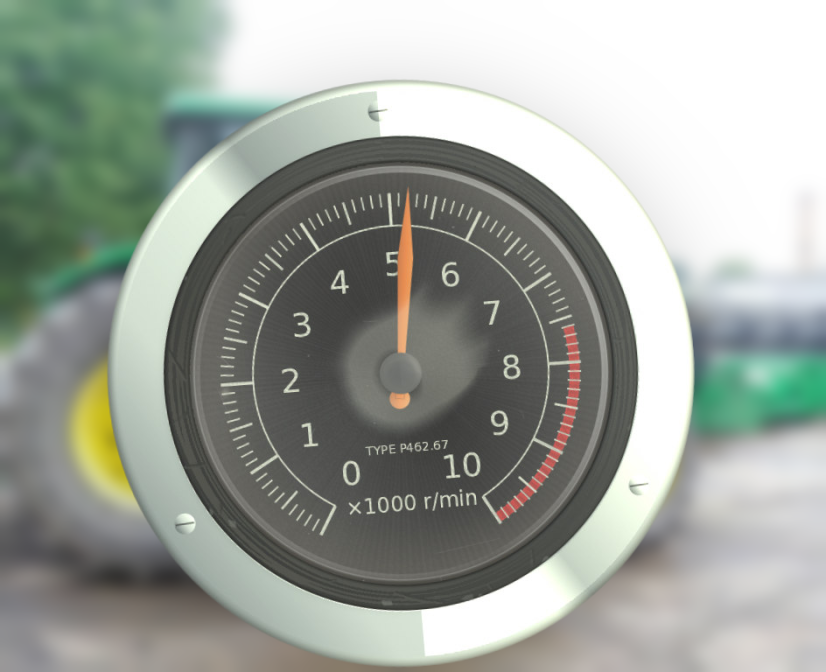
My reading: {"value": 5200, "unit": "rpm"}
